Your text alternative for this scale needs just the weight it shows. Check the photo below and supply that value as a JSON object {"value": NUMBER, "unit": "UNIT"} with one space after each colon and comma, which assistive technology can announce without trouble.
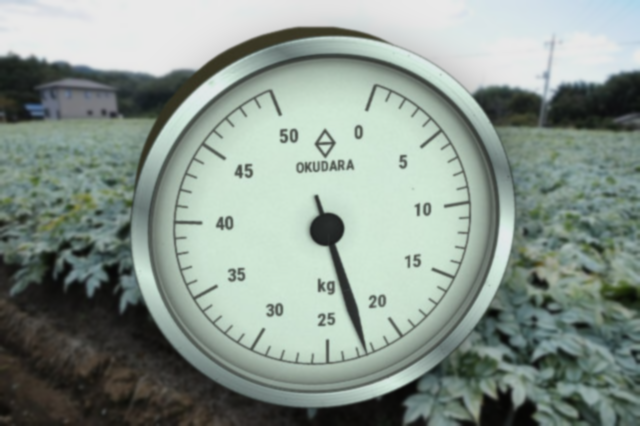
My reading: {"value": 22.5, "unit": "kg"}
